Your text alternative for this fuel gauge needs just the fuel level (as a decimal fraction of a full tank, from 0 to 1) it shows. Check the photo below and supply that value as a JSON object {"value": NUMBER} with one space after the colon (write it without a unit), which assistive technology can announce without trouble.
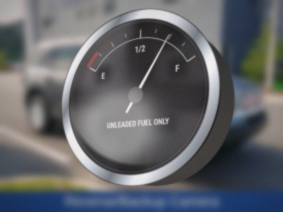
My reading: {"value": 0.75}
